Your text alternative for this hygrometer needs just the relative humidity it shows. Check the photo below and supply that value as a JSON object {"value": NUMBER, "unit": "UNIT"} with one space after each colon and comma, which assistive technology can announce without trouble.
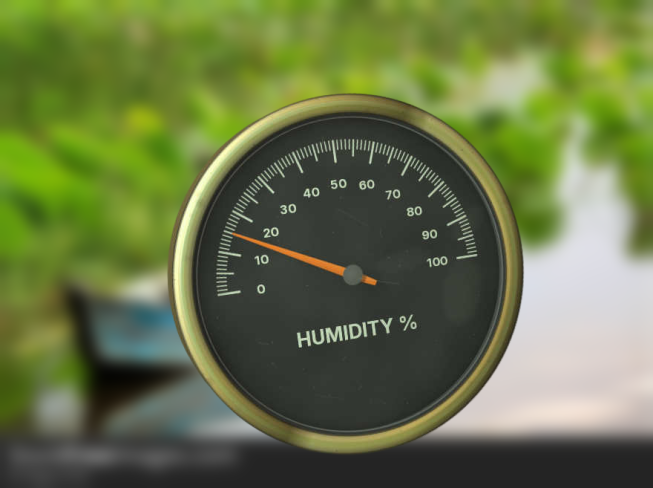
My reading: {"value": 15, "unit": "%"}
